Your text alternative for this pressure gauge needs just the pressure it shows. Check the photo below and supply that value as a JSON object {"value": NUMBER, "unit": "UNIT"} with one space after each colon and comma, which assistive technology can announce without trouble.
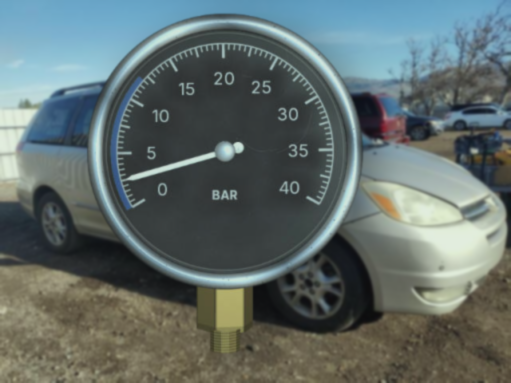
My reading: {"value": 2.5, "unit": "bar"}
